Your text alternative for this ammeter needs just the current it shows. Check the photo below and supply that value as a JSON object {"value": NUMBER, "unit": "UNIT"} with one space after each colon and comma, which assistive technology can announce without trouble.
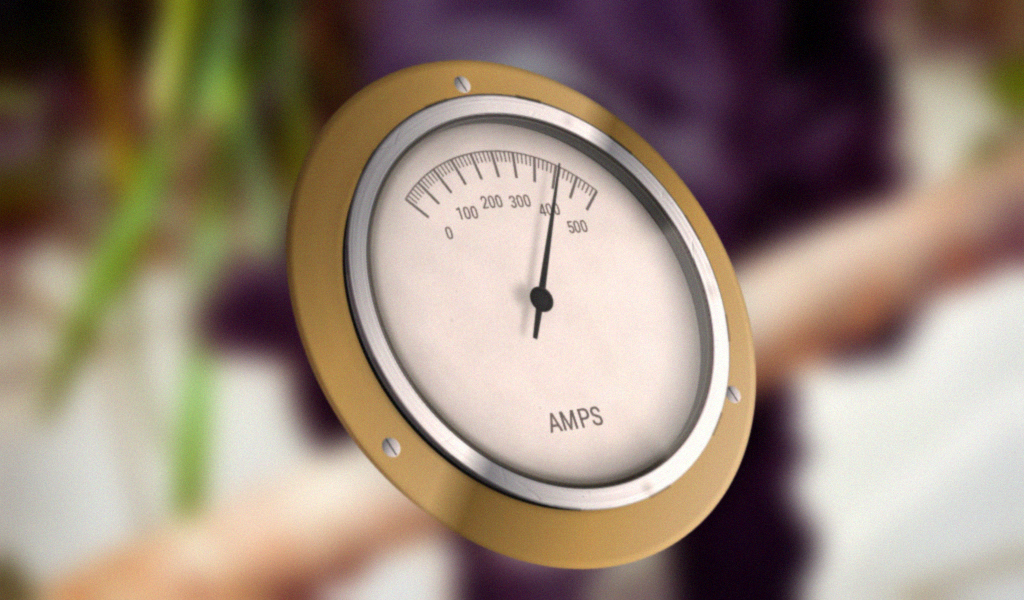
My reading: {"value": 400, "unit": "A"}
